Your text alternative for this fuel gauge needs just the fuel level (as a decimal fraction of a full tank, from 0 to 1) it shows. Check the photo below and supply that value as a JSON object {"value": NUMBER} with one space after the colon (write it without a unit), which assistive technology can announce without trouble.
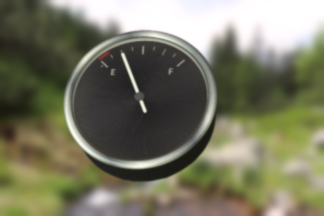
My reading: {"value": 0.25}
